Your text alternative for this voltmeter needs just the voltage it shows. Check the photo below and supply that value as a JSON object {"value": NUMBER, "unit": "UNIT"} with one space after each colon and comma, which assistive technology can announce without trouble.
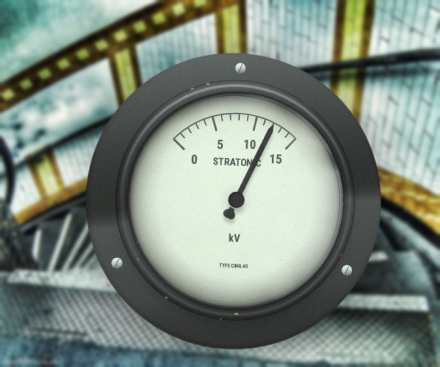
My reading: {"value": 12, "unit": "kV"}
